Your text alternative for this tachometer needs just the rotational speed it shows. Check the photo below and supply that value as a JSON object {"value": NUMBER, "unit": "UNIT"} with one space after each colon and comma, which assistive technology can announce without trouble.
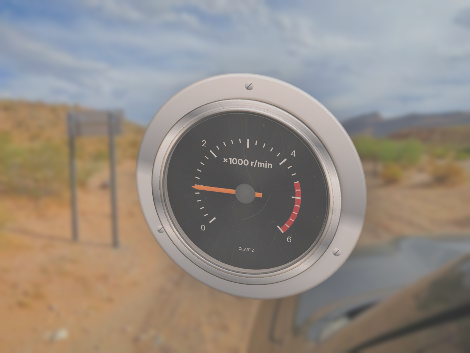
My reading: {"value": 1000, "unit": "rpm"}
